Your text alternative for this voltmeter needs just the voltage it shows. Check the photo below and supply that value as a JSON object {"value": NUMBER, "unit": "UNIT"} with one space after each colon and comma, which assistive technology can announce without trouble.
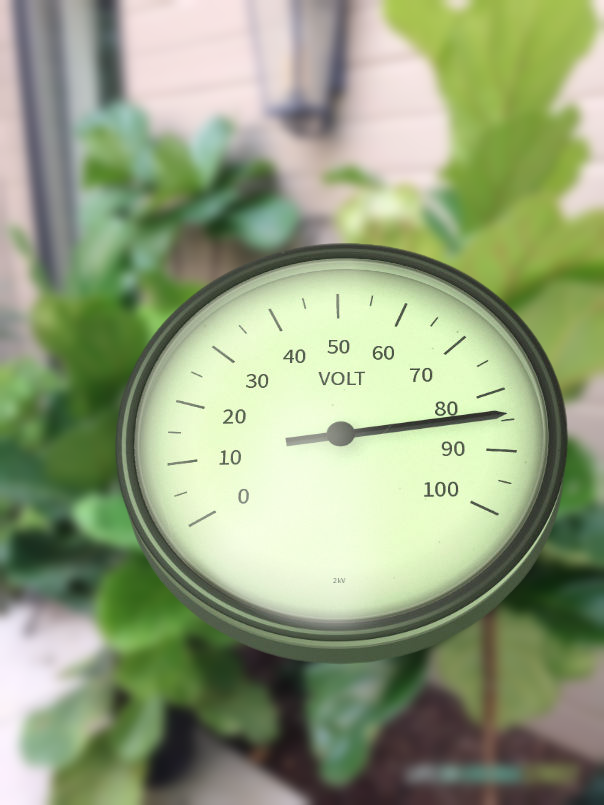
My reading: {"value": 85, "unit": "V"}
